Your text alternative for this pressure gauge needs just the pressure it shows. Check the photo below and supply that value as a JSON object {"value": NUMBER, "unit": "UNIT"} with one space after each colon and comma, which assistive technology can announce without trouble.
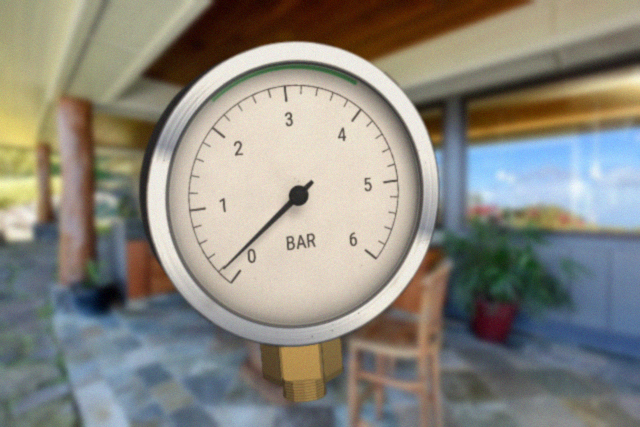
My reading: {"value": 0.2, "unit": "bar"}
